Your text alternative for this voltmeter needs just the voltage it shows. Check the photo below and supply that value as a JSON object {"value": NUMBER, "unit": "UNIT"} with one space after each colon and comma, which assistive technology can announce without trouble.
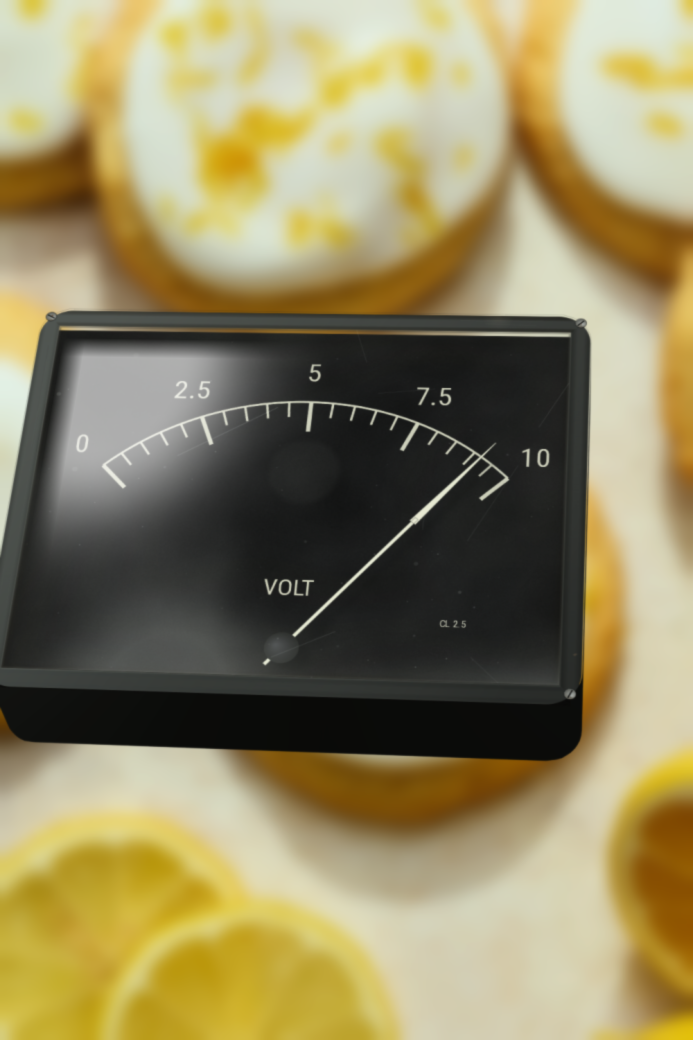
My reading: {"value": 9.25, "unit": "V"}
